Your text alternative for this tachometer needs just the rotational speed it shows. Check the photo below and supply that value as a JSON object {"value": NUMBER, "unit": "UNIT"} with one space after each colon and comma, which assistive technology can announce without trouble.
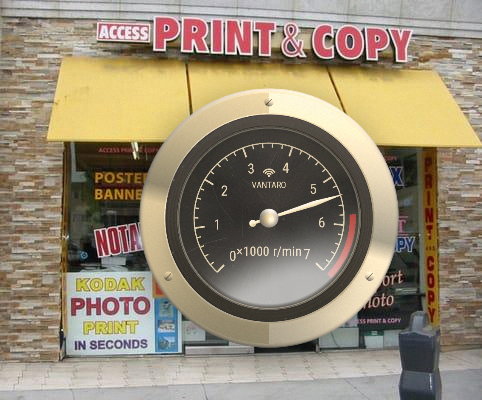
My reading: {"value": 5400, "unit": "rpm"}
